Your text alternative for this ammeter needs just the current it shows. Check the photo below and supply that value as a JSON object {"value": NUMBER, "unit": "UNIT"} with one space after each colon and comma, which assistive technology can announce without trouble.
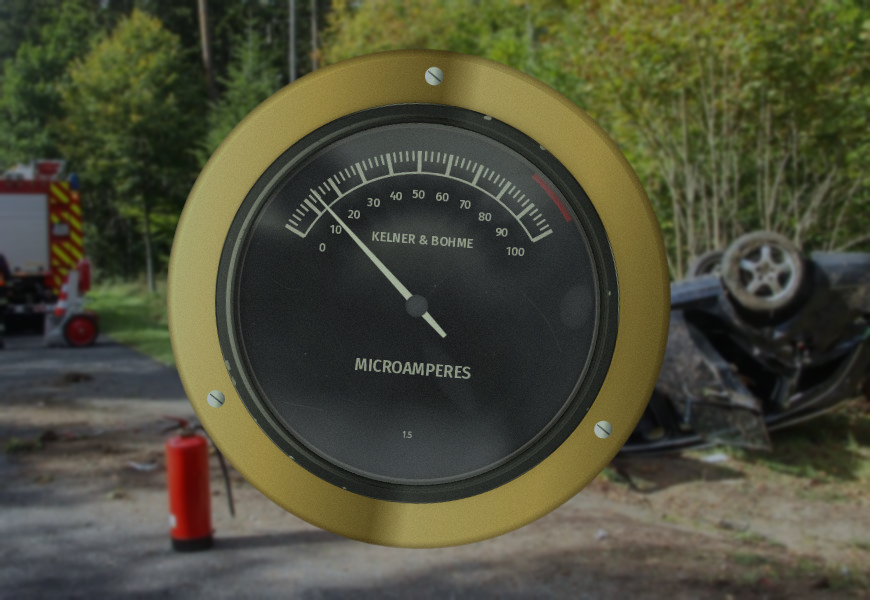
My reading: {"value": 14, "unit": "µA"}
